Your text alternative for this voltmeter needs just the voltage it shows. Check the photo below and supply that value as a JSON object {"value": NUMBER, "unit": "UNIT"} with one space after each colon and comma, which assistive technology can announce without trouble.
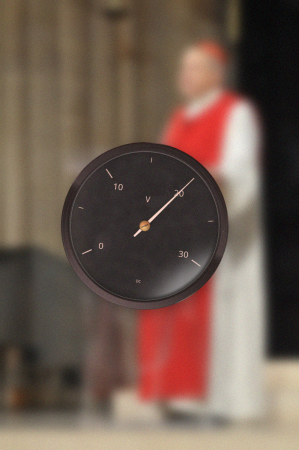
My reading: {"value": 20, "unit": "V"}
